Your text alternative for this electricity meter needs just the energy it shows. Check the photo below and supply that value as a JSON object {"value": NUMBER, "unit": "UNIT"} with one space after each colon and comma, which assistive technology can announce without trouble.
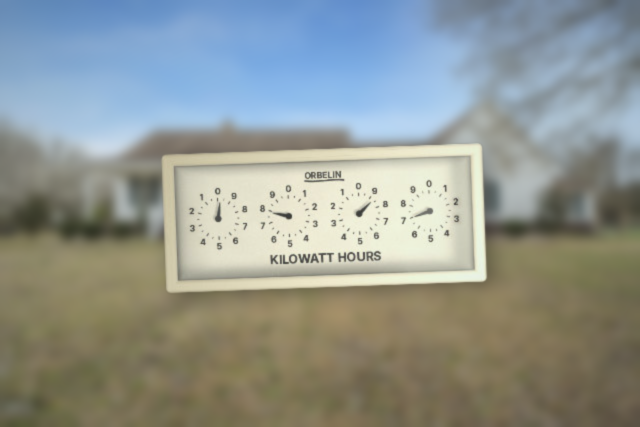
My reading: {"value": 9787, "unit": "kWh"}
